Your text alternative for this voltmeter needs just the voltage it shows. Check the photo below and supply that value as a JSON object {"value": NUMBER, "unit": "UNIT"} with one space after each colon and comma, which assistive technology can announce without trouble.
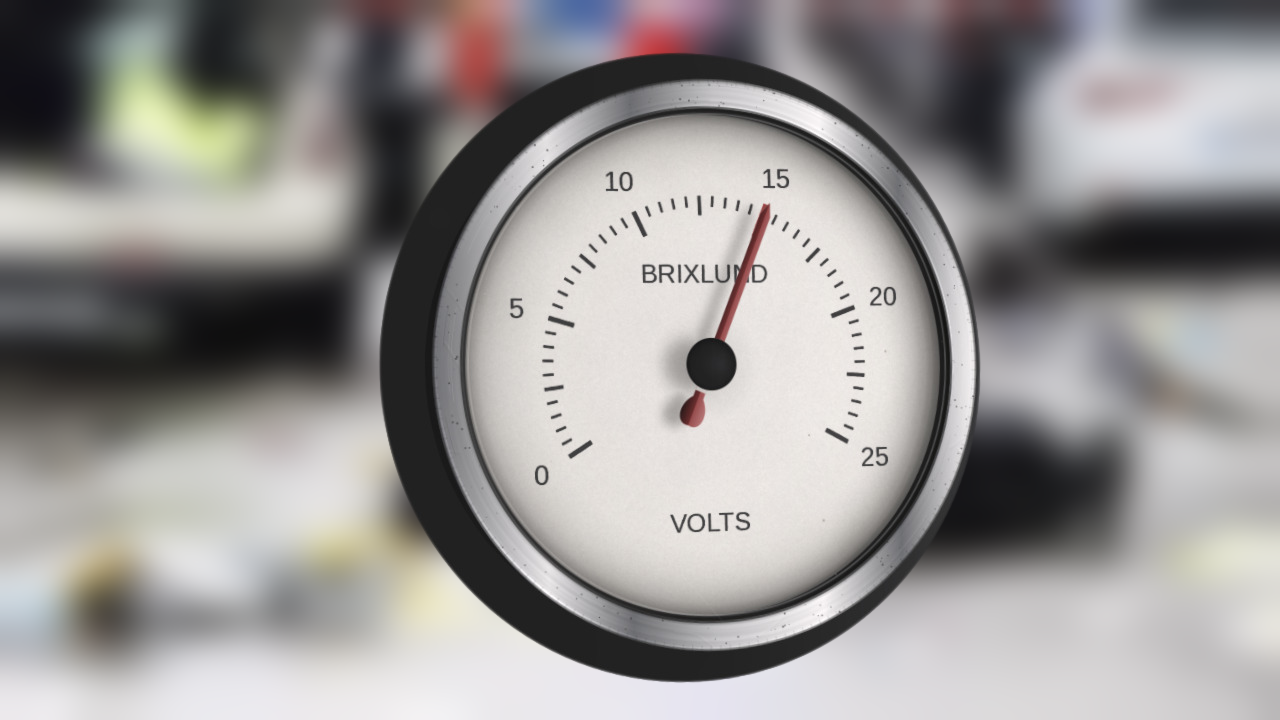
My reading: {"value": 15, "unit": "V"}
